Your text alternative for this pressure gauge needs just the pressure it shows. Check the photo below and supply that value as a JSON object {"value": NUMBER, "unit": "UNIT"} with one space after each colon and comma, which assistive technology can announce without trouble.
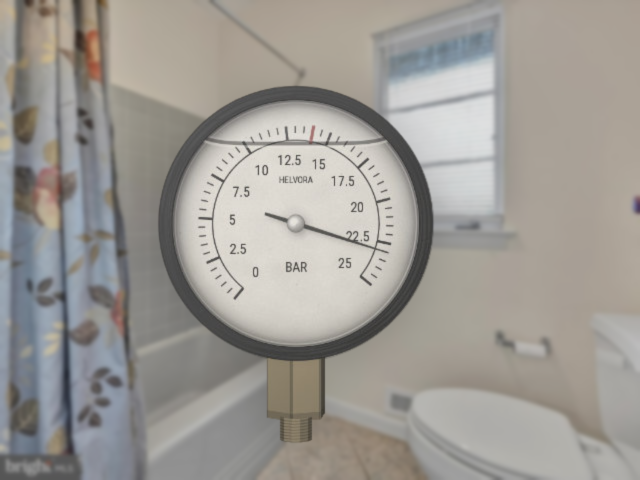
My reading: {"value": 23, "unit": "bar"}
